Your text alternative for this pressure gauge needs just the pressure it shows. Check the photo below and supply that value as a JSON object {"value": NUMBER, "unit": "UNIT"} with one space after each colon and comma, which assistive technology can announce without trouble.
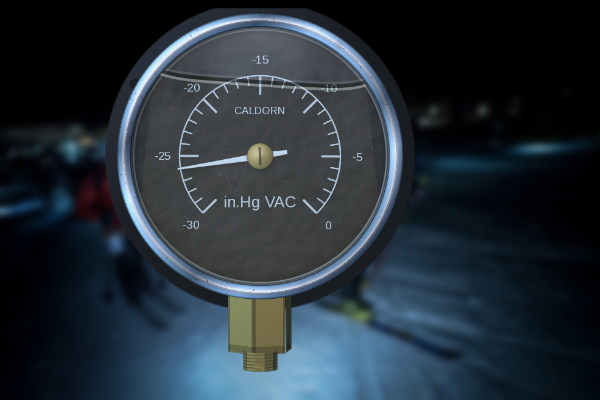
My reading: {"value": -26, "unit": "inHg"}
